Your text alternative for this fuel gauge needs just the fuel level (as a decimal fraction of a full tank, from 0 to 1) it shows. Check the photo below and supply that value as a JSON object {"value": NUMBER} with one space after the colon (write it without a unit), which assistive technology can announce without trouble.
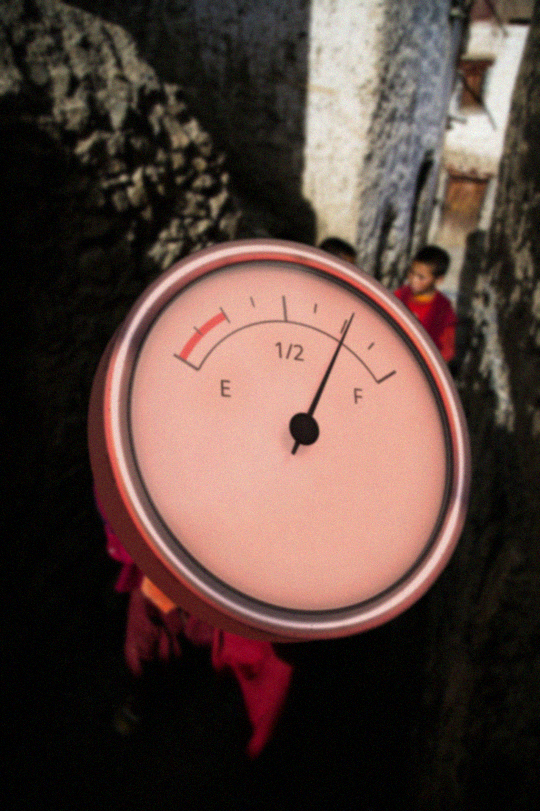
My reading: {"value": 0.75}
